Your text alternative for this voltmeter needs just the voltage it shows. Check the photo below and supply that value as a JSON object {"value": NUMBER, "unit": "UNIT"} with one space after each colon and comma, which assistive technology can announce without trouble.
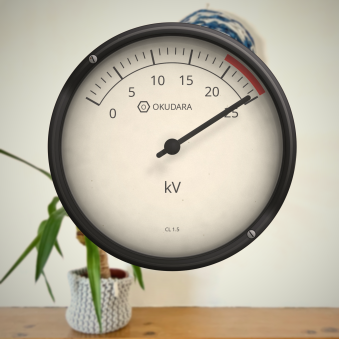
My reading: {"value": 24.5, "unit": "kV"}
